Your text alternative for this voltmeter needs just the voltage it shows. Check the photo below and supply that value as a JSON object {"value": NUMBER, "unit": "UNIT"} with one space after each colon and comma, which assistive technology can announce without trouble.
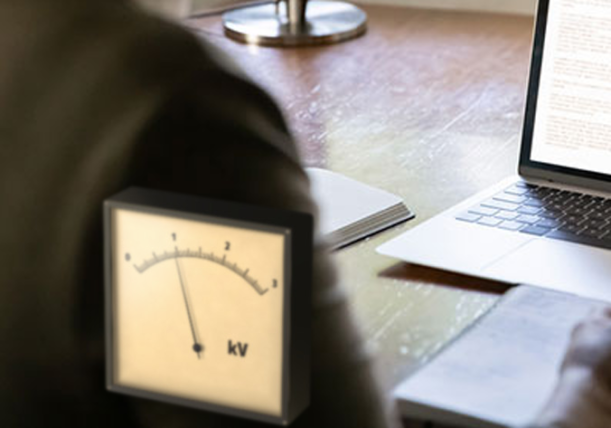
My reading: {"value": 1, "unit": "kV"}
